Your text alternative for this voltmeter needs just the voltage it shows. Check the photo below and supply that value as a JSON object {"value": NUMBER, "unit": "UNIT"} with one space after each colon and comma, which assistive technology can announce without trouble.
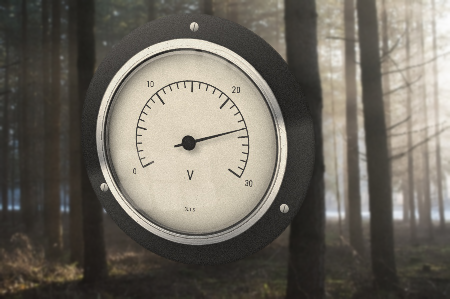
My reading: {"value": 24, "unit": "V"}
